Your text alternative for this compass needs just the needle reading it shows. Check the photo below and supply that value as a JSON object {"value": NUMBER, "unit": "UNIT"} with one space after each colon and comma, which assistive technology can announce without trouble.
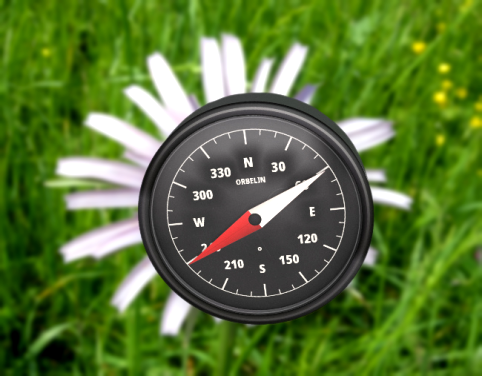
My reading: {"value": 240, "unit": "°"}
